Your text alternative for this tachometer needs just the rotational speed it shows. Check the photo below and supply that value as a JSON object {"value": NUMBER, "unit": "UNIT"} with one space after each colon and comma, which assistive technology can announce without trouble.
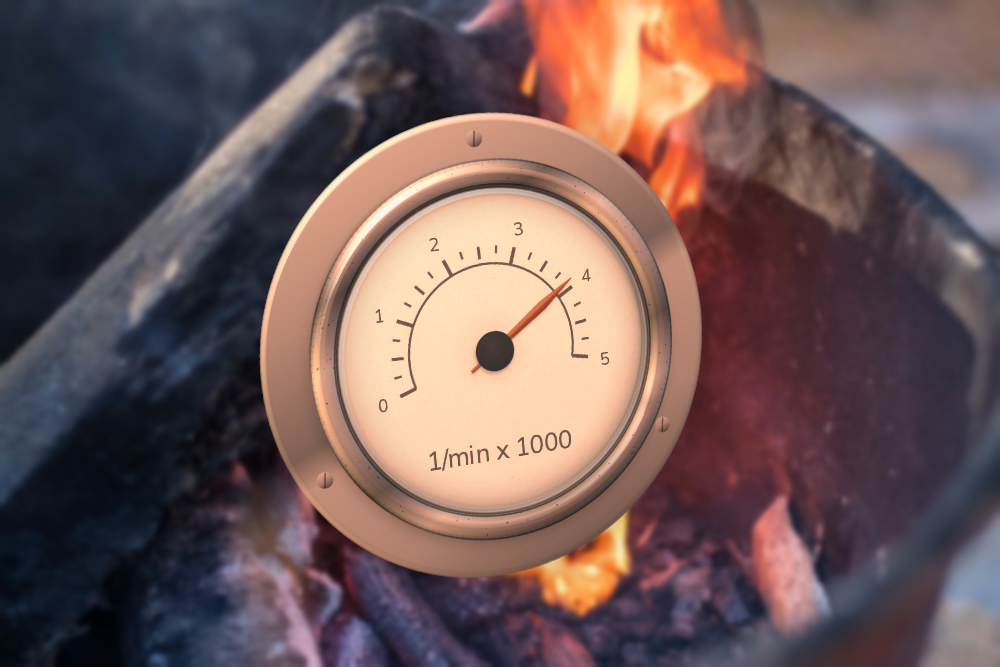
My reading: {"value": 3875, "unit": "rpm"}
